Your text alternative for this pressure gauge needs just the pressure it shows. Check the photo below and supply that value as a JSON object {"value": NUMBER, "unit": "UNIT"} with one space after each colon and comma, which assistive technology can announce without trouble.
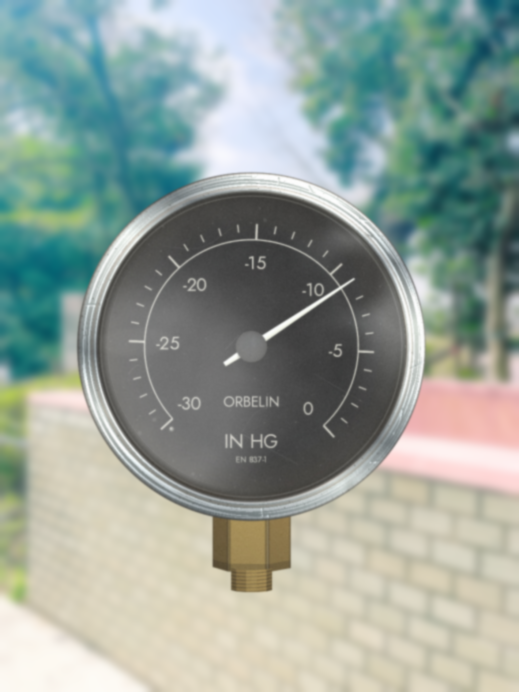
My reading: {"value": -9, "unit": "inHg"}
